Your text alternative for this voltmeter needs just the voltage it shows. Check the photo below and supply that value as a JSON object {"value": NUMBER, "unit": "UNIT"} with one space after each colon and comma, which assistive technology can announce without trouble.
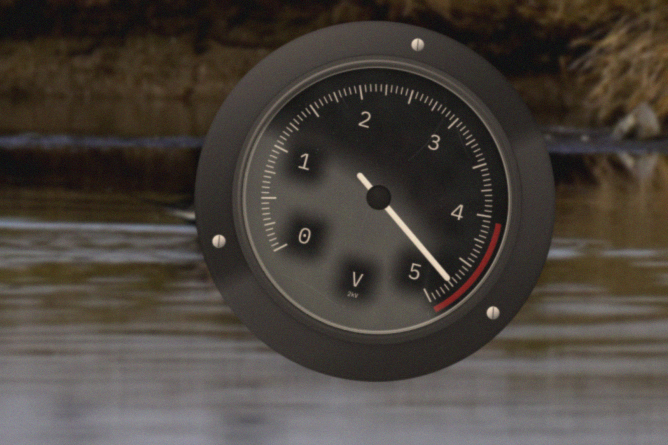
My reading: {"value": 4.75, "unit": "V"}
